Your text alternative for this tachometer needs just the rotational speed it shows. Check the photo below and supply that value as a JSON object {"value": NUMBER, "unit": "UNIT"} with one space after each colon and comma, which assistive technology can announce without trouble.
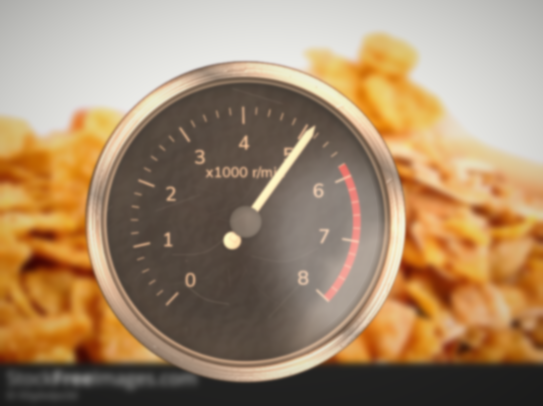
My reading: {"value": 5100, "unit": "rpm"}
